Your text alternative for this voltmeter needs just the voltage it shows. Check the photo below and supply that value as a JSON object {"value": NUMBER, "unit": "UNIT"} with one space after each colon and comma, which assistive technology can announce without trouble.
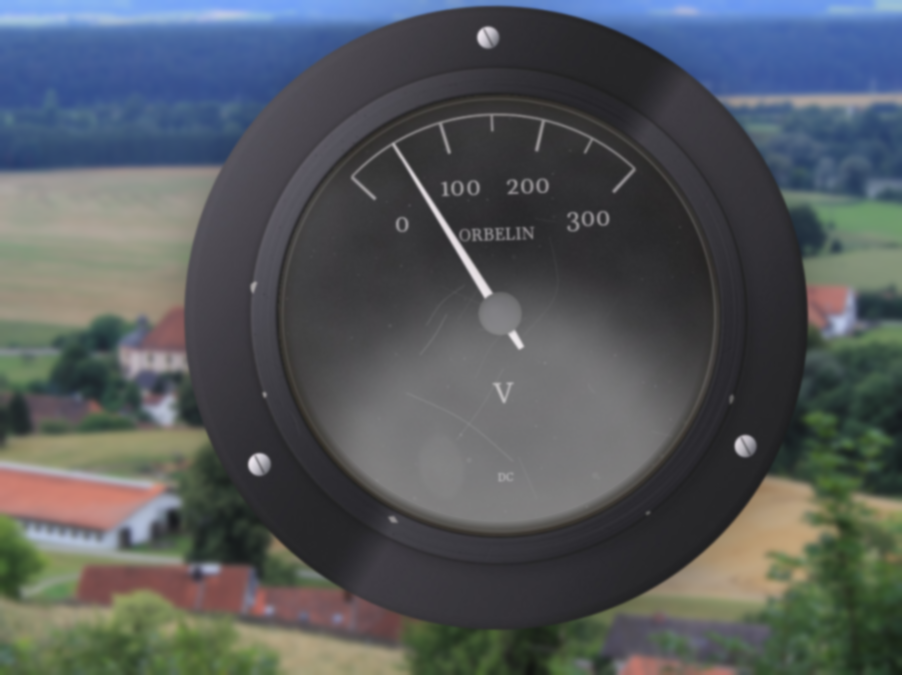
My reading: {"value": 50, "unit": "V"}
